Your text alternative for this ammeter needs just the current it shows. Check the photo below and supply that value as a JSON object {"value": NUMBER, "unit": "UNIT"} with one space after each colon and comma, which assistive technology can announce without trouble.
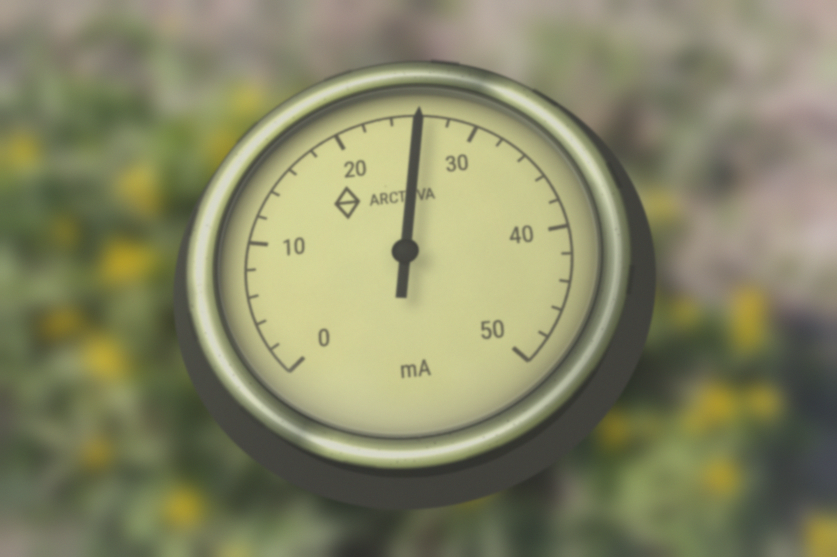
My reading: {"value": 26, "unit": "mA"}
